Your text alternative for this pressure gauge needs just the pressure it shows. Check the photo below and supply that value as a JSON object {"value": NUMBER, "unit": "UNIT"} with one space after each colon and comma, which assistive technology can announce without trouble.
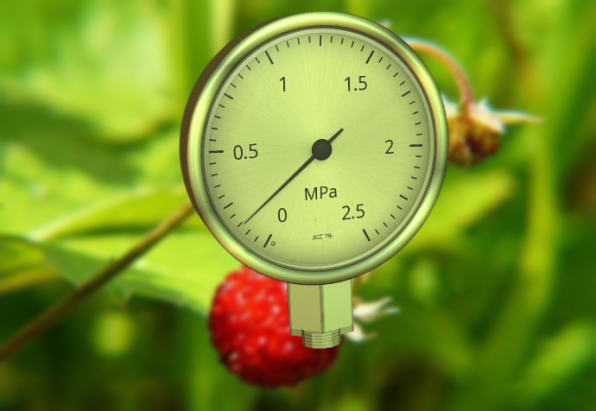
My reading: {"value": 0.15, "unit": "MPa"}
